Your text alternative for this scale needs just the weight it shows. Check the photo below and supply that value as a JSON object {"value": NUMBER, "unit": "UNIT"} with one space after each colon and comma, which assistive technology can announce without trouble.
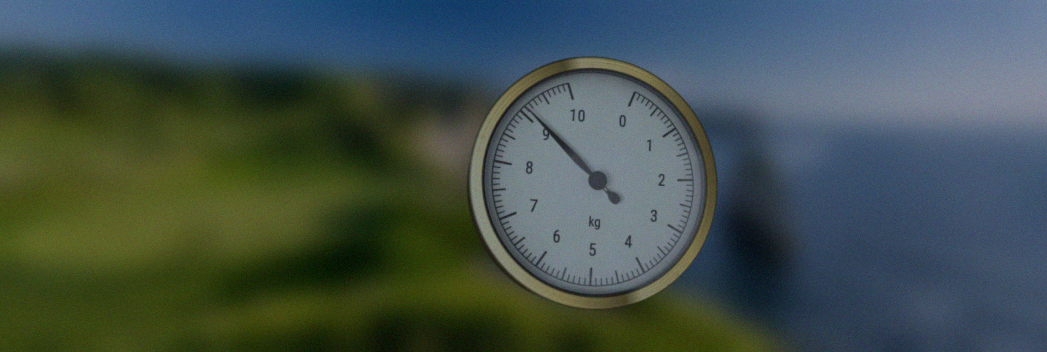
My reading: {"value": 9.1, "unit": "kg"}
